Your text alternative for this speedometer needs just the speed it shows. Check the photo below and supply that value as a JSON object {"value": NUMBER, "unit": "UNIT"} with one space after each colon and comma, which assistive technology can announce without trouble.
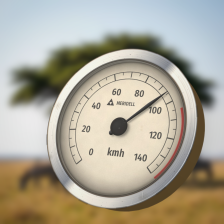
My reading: {"value": 95, "unit": "km/h"}
